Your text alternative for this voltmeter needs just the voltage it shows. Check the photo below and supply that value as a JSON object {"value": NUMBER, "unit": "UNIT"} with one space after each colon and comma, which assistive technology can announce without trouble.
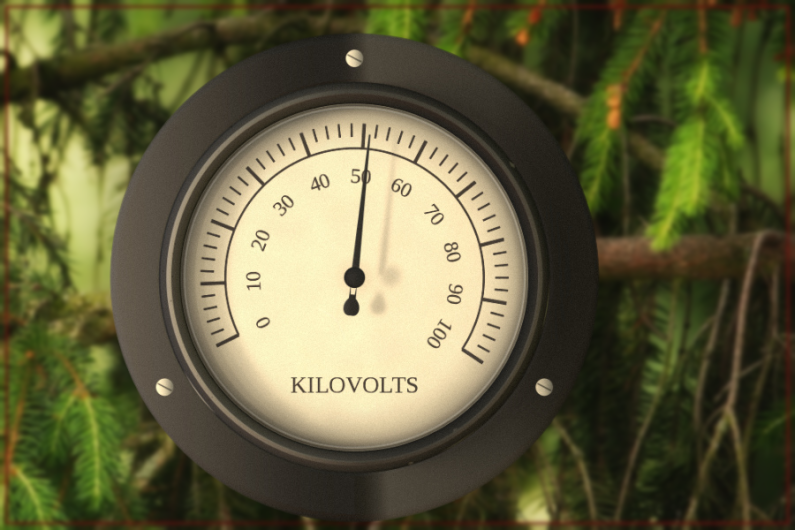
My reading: {"value": 51, "unit": "kV"}
